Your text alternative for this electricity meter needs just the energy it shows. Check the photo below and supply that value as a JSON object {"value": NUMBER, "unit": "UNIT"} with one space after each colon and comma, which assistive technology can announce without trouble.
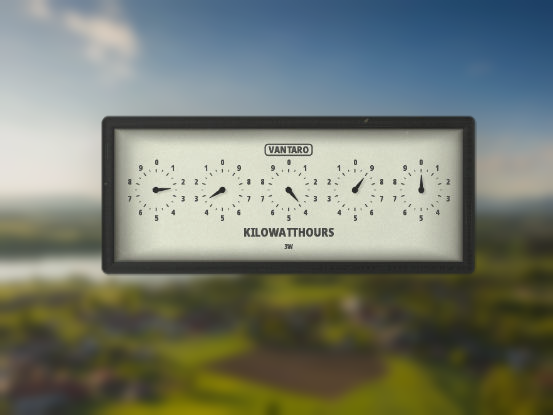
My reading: {"value": 23390, "unit": "kWh"}
